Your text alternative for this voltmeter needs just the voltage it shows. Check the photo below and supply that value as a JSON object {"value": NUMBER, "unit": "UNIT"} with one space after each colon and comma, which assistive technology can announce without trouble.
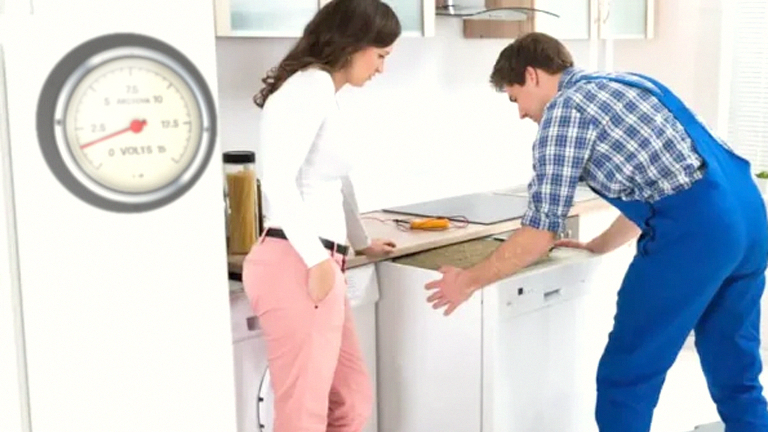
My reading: {"value": 1.5, "unit": "V"}
